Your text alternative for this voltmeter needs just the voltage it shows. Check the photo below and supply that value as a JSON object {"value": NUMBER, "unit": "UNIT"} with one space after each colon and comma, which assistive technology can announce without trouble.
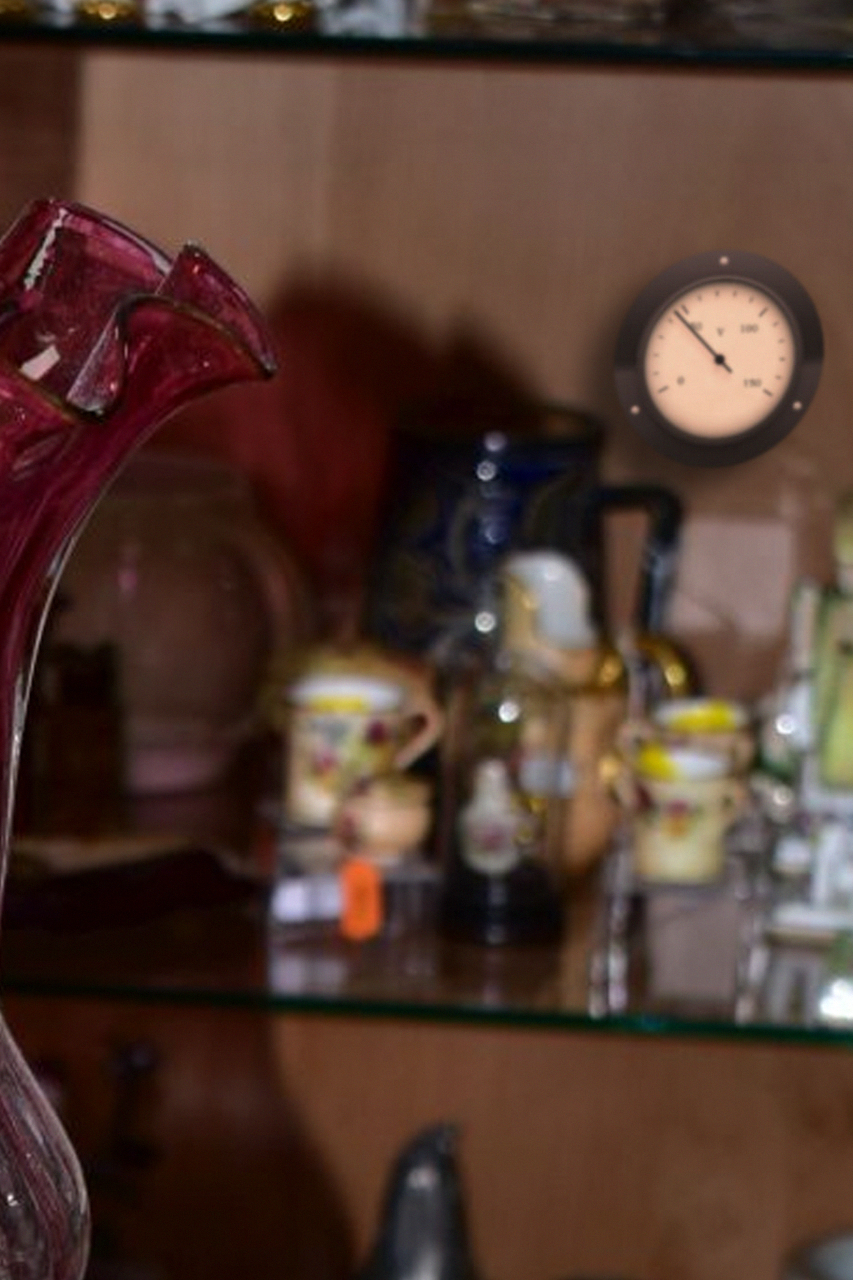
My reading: {"value": 45, "unit": "V"}
